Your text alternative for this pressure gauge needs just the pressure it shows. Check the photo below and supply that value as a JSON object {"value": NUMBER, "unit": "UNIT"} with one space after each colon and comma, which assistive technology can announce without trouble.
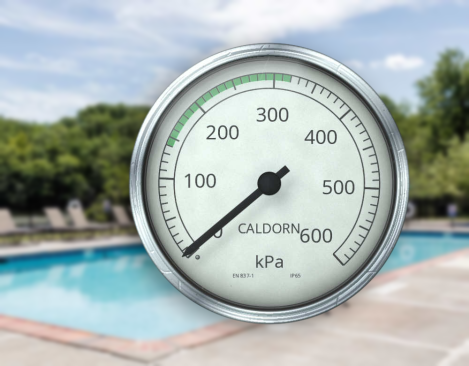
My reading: {"value": 5, "unit": "kPa"}
